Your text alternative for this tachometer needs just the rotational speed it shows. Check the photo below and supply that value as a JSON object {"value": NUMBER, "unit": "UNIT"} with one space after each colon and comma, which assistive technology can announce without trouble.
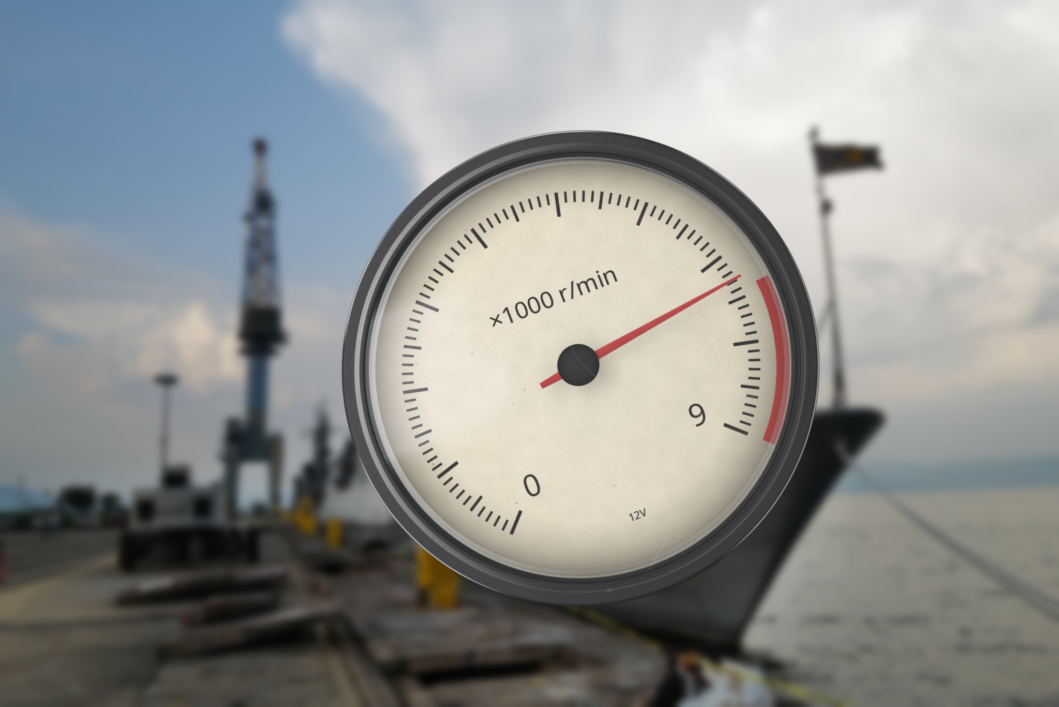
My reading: {"value": 7300, "unit": "rpm"}
